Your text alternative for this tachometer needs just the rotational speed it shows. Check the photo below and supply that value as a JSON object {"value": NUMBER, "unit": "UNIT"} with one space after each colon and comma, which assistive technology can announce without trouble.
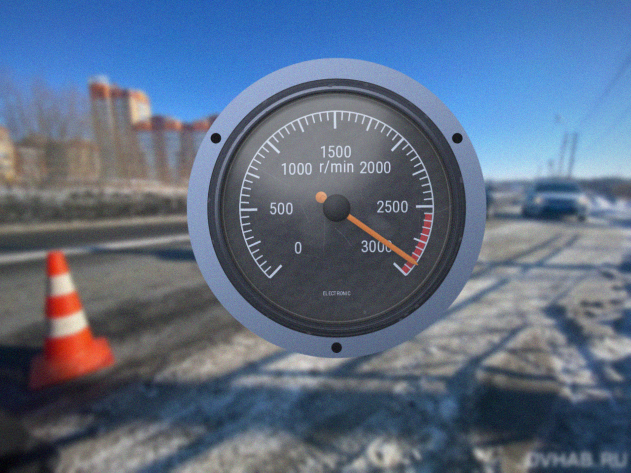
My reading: {"value": 2900, "unit": "rpm"}
